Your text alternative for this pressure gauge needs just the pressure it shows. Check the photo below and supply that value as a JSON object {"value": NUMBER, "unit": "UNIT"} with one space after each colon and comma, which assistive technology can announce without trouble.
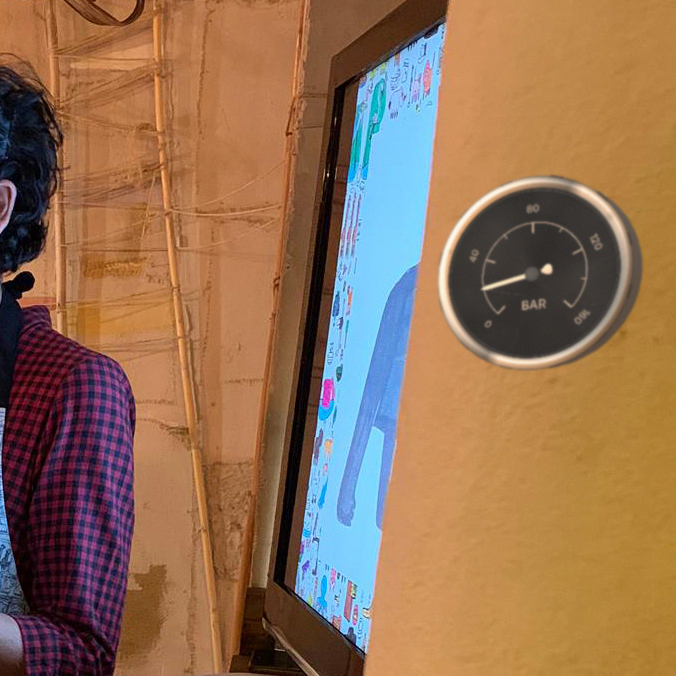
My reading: {"value": 20, "unit": "bar"}
